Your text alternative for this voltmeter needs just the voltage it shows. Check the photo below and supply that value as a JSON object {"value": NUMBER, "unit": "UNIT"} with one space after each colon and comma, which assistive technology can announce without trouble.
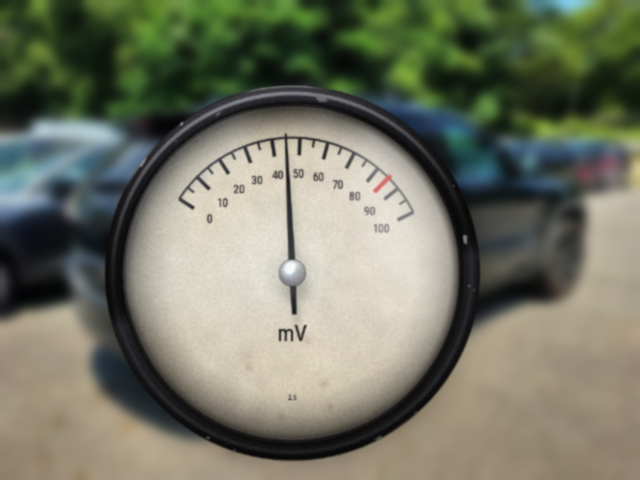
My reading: {"value": 45, "unit": "mV"}
